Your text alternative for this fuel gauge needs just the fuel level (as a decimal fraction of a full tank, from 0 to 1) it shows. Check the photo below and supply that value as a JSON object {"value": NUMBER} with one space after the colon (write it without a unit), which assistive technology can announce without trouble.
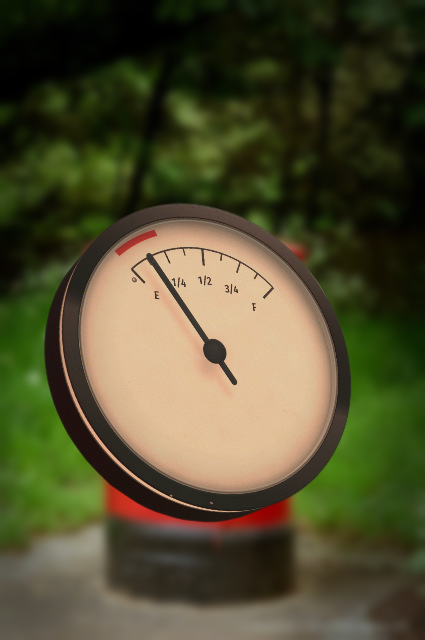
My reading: {"value": 0.125}
